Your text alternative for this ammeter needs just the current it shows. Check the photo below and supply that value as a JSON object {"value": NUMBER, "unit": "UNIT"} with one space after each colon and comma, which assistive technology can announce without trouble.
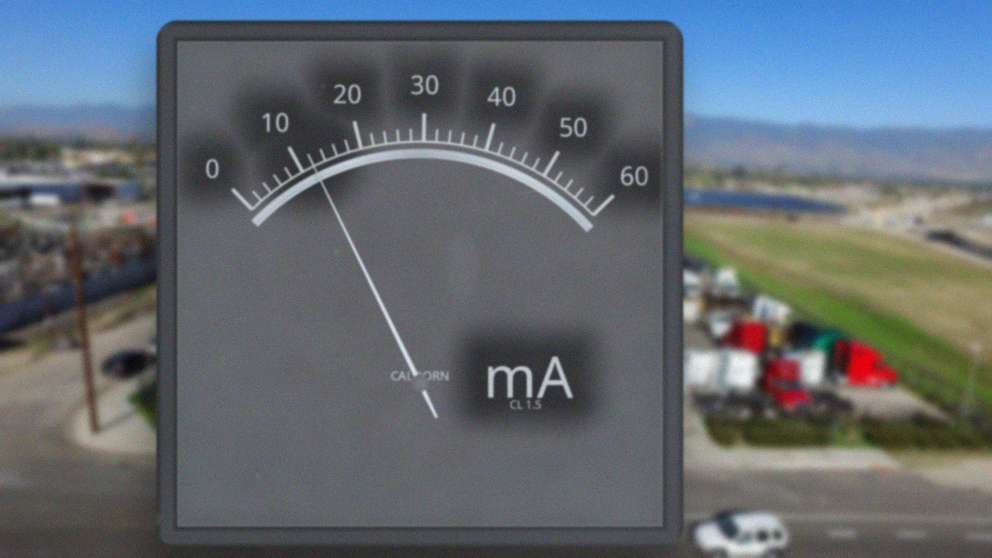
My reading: {"value": 12, "unit": "mA"}
